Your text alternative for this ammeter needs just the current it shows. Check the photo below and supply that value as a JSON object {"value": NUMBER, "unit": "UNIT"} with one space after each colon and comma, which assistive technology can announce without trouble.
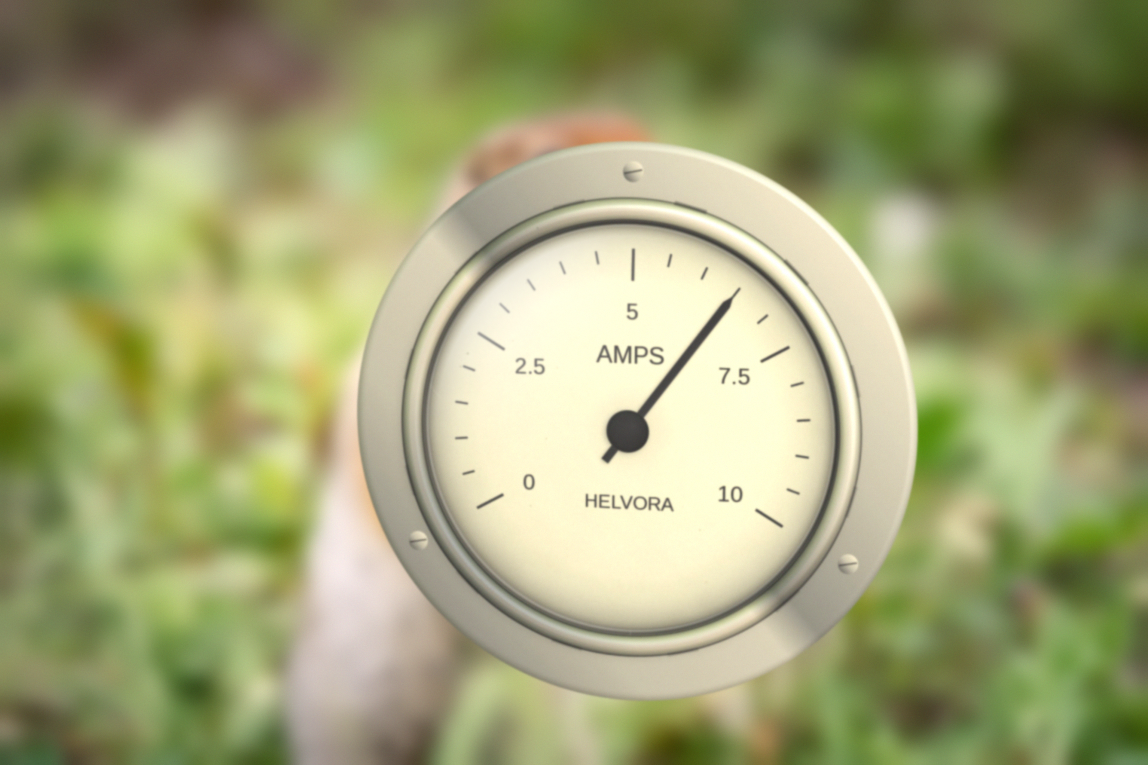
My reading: {"value": 6.5, "unit": "A"}
